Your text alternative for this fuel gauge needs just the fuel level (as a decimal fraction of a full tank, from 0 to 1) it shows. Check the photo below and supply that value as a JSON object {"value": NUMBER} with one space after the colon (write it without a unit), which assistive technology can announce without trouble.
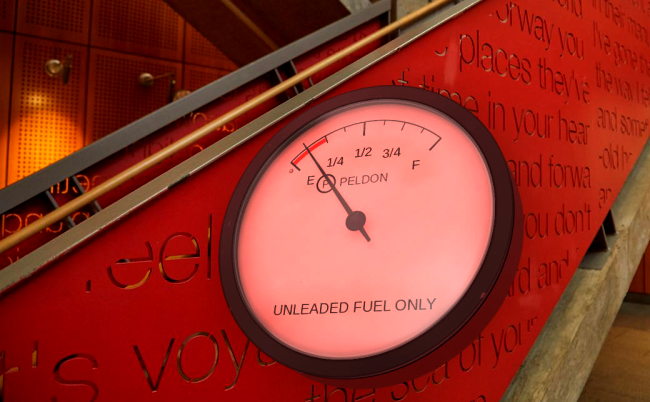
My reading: {"value": 0.125}
